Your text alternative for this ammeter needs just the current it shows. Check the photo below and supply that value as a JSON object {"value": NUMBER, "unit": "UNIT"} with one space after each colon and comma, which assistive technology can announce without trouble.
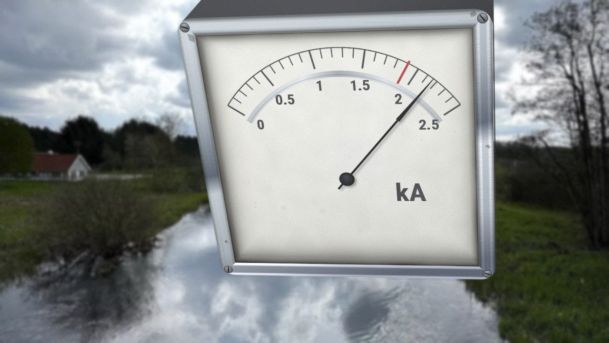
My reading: {"value": 2.15, "unit": "kA"}
